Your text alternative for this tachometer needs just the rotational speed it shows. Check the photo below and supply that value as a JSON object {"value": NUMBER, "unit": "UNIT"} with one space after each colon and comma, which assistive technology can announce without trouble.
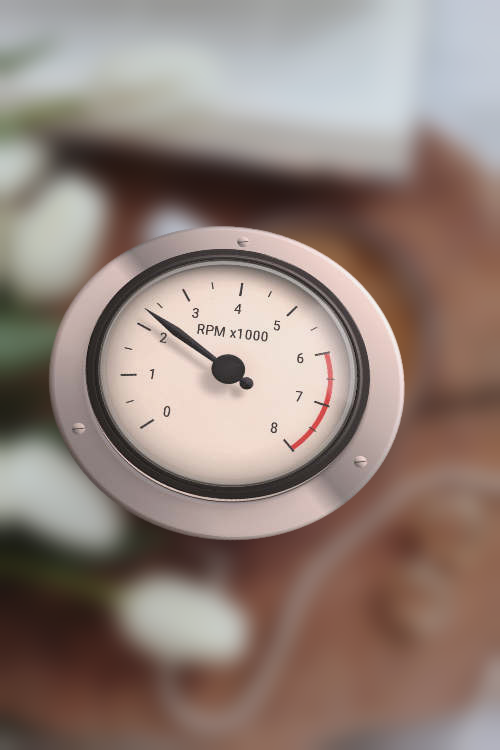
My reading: {"value": 2250, "unit": "rpm"}
